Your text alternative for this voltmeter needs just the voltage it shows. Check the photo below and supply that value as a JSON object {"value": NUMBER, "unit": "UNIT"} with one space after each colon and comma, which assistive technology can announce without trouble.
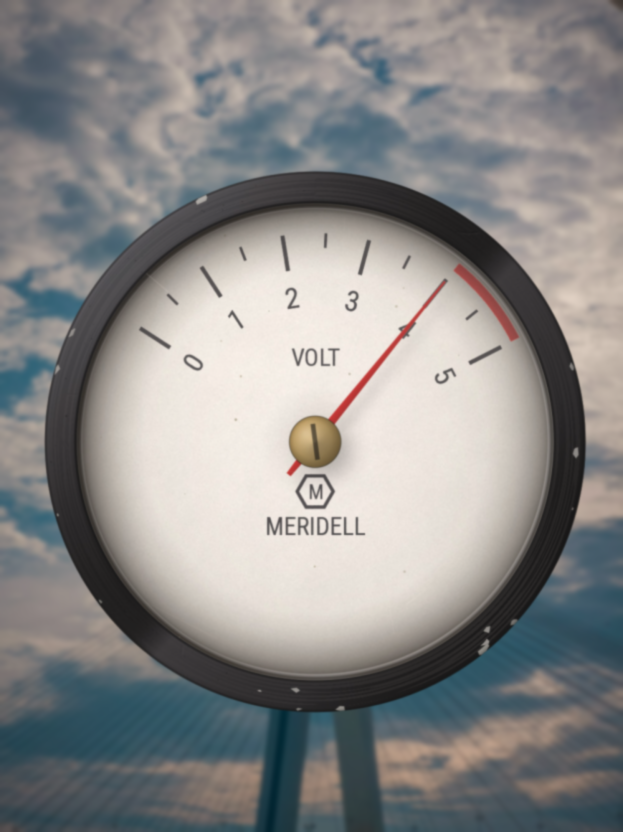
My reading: {"value": 4, "unit": "V"}
